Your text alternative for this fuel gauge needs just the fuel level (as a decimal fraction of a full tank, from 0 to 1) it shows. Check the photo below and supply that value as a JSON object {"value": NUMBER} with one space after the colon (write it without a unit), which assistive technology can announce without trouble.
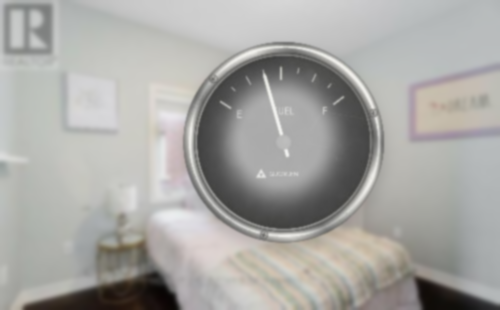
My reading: {"value": 0.375}
